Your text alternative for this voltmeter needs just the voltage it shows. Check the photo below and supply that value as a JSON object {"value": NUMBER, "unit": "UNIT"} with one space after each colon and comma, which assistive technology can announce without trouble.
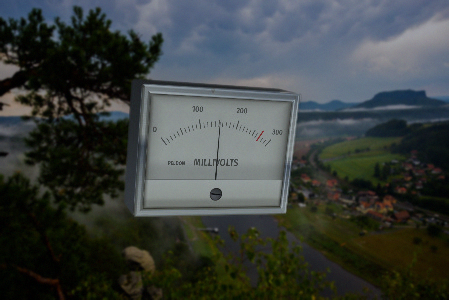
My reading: {"value": 150, "unit": "mV"}
